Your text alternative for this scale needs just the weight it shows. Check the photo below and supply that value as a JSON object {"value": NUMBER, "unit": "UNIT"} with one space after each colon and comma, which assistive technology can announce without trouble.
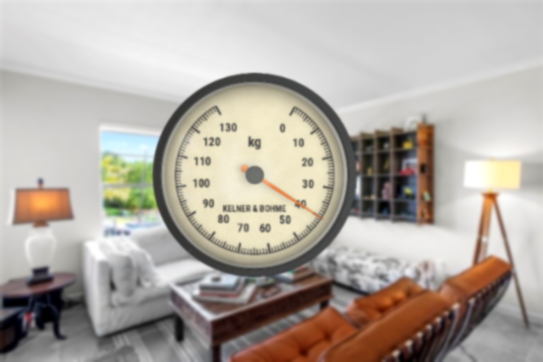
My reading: {"value": 40, "unit": "kg"}
